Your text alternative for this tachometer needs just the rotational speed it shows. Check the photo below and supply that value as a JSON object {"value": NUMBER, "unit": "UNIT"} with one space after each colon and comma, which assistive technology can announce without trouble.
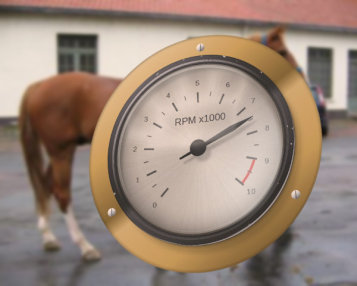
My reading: {"value": 7500, "unit": "rpm"}
